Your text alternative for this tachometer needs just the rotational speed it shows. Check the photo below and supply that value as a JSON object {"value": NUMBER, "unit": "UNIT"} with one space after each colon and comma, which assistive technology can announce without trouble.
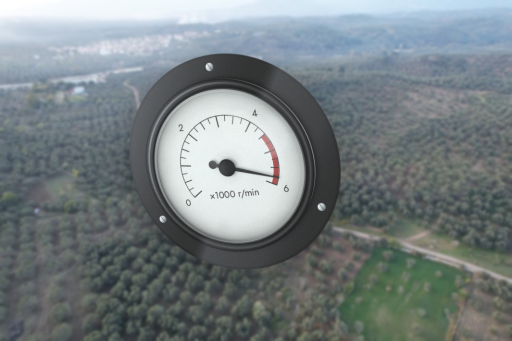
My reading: {"value": 5750, "unit": "rpm"}
